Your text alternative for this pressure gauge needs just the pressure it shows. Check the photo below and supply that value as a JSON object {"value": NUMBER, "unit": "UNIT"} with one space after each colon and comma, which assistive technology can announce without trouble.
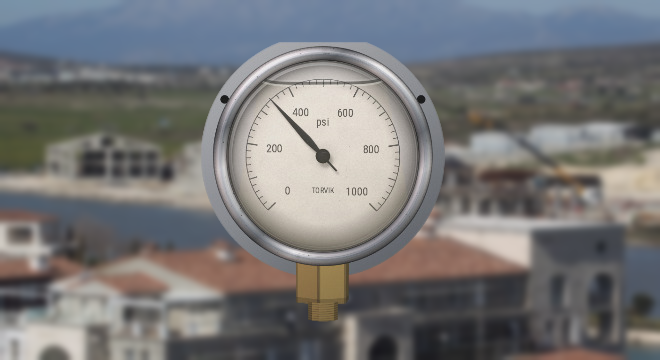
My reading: {"value": 340, "unit": "psi"}
